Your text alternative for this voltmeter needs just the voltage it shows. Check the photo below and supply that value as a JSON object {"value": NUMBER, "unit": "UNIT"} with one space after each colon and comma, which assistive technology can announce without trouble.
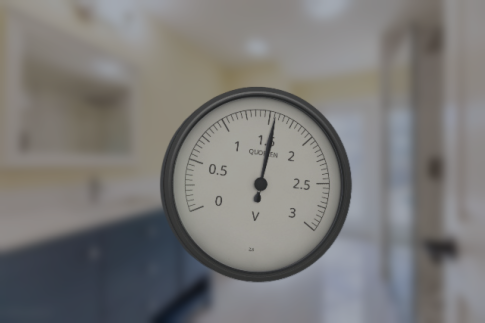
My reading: {"value": 1.55, "unit": "V"}
